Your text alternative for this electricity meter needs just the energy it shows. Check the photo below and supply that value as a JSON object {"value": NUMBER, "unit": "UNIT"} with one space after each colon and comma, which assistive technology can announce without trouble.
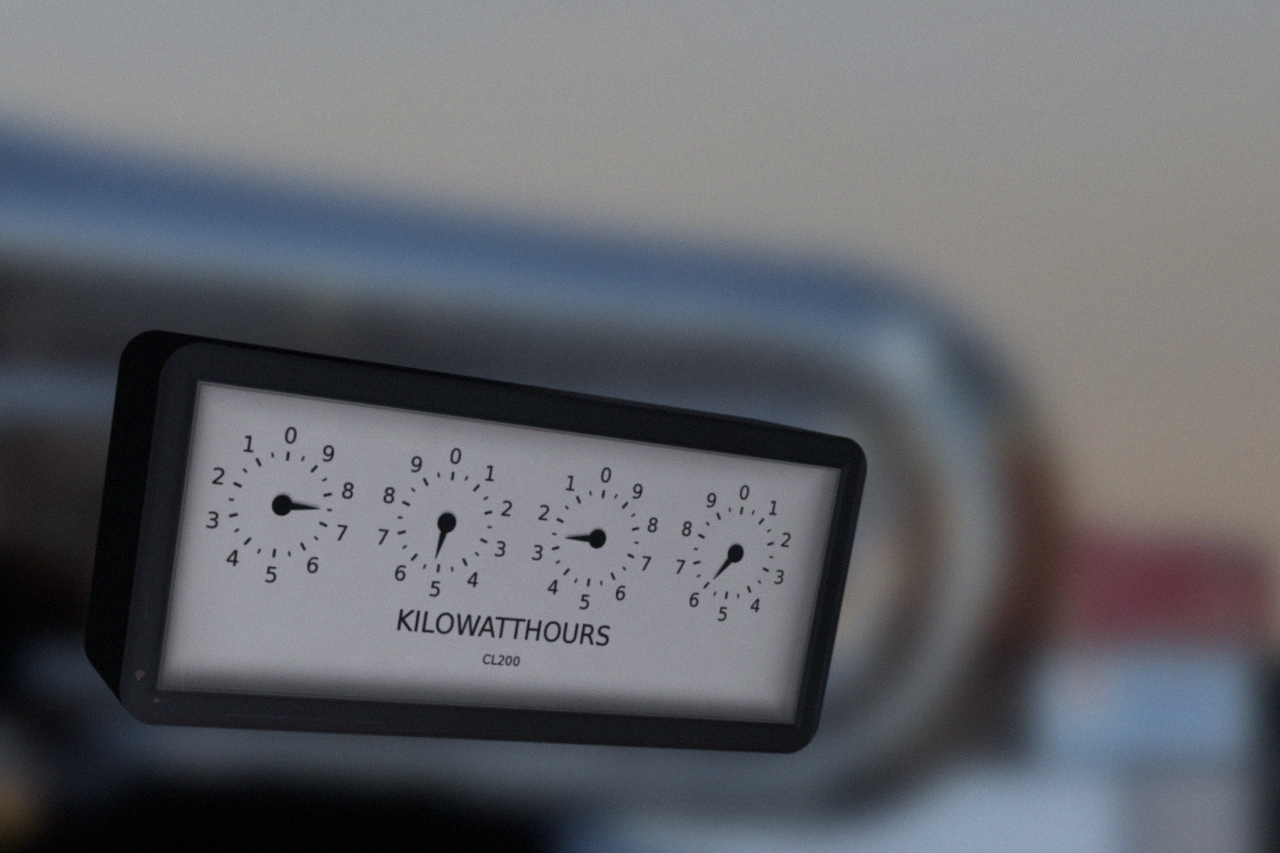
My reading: {"value": 7526, "unit": "kWh"}
